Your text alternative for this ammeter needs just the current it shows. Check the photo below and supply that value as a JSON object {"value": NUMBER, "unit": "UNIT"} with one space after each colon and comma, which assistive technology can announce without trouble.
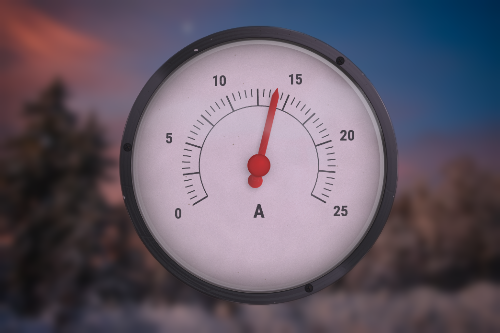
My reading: {"value": 14, "unit": "A"}
